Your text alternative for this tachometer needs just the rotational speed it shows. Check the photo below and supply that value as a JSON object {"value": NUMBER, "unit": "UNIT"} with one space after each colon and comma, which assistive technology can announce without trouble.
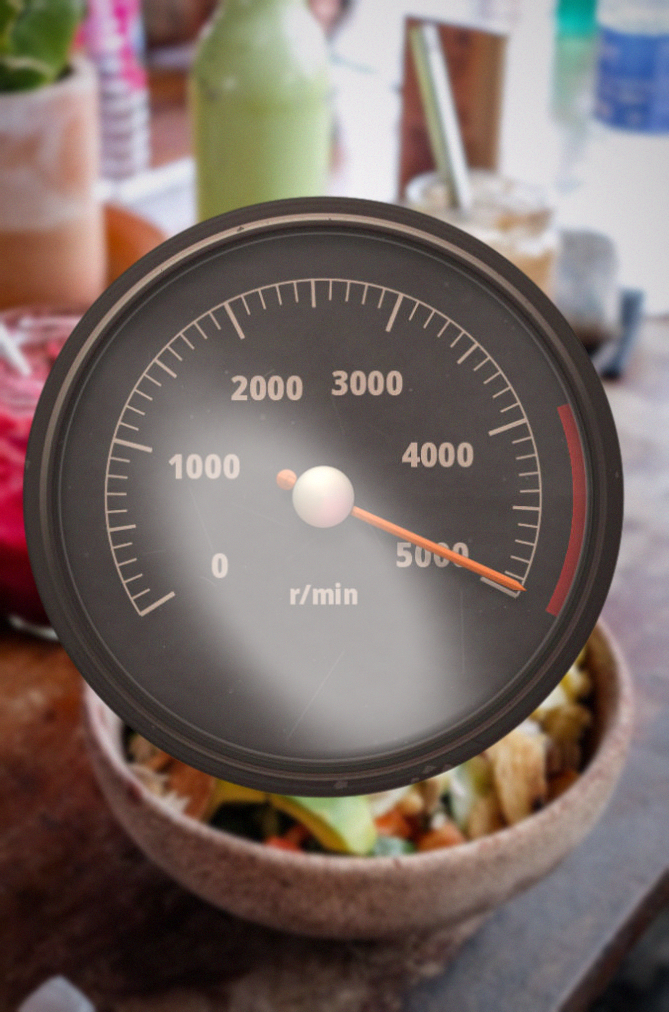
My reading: {"value": 4950, "unit": "rpm"}
